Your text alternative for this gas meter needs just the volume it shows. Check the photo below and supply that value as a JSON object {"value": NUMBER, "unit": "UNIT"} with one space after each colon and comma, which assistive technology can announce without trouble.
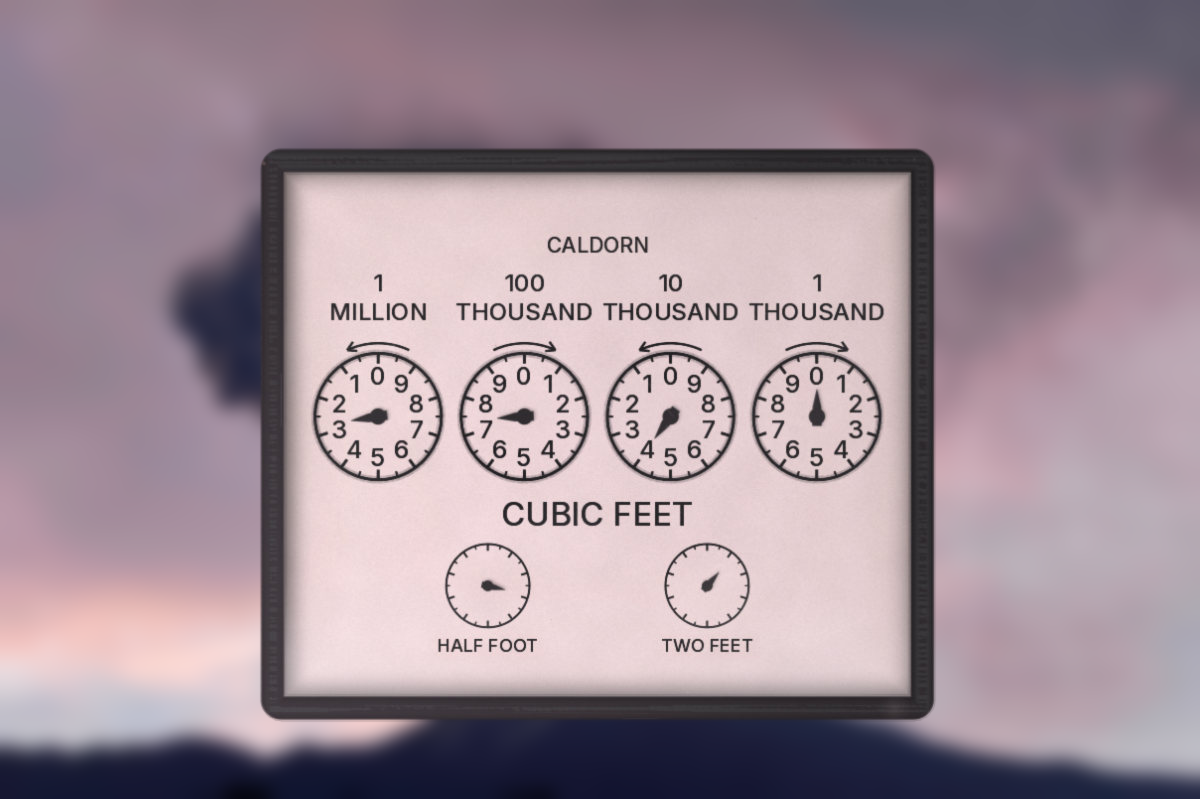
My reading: {"value": 274000, "unit": "ft³"}
